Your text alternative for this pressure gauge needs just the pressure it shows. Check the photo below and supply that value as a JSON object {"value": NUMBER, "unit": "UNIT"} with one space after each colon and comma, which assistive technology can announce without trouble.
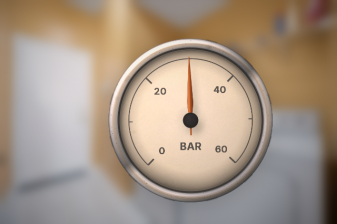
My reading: {"value": 30, "unit": "bar"}
